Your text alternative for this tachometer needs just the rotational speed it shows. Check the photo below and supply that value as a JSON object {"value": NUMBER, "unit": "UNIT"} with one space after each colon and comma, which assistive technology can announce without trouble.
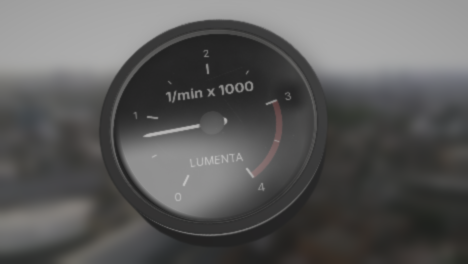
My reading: {"value": 750, "unit": "rpm"}
